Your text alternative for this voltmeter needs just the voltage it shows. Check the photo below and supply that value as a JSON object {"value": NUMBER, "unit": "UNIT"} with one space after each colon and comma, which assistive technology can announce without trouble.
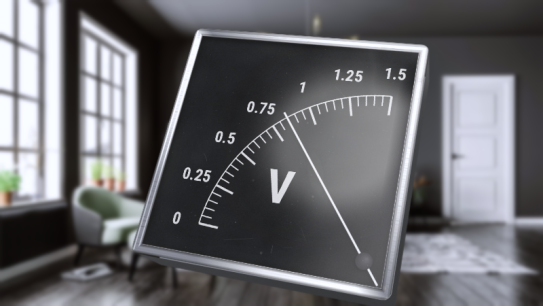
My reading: {"value": 0.85, "unit": "V"}
